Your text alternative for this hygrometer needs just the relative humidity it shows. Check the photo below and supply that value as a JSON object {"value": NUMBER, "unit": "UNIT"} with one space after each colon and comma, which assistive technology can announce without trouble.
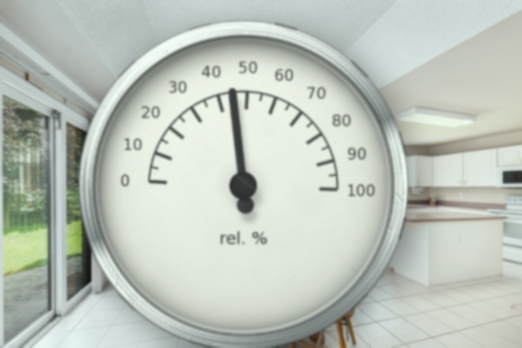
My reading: {"value": 45, "unit": "%"}
